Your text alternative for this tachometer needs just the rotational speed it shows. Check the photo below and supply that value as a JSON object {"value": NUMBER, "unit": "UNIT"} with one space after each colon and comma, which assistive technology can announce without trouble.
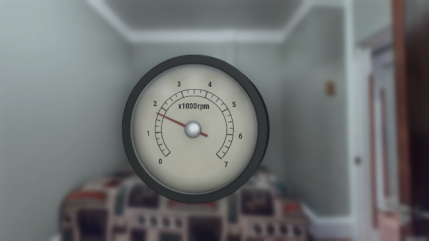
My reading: {"value": 1750, "unit": "rpm"}
